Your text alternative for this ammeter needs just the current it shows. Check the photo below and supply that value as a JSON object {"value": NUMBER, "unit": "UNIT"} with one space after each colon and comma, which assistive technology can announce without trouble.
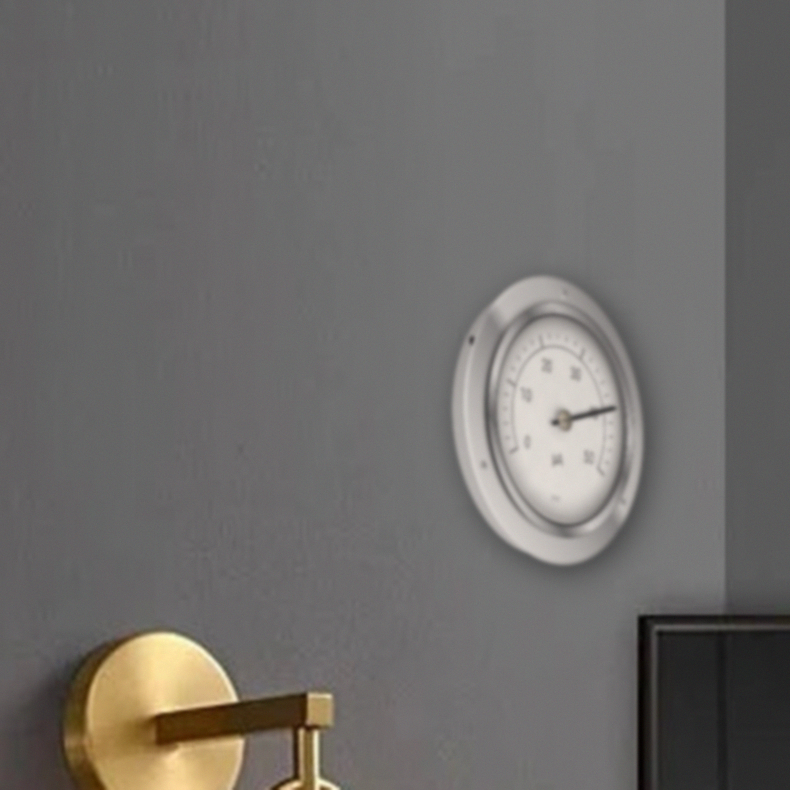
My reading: {"value": 40, "unit": "µA"}
